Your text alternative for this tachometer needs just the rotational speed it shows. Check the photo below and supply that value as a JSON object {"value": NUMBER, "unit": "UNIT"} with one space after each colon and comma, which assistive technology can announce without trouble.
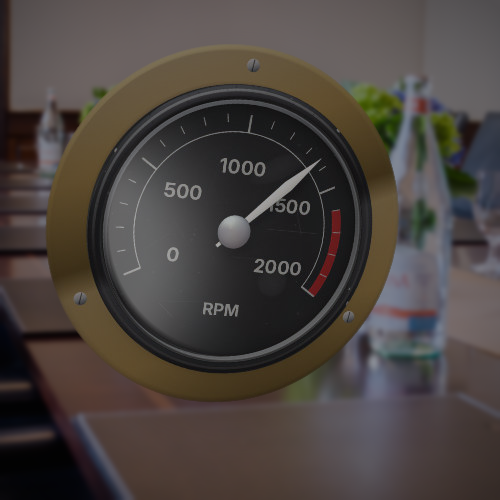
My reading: {"value": 1350, "unit": "rpm"}
